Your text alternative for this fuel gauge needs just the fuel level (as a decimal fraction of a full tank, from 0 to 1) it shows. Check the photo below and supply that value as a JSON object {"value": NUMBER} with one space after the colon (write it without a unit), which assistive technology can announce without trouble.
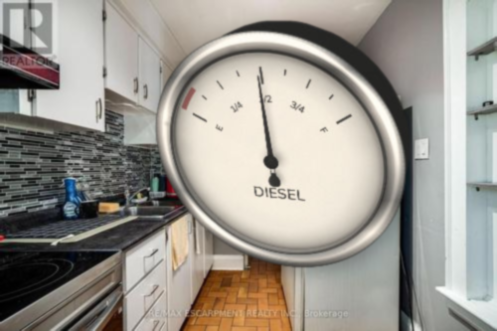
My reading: {"value": 0.5}
